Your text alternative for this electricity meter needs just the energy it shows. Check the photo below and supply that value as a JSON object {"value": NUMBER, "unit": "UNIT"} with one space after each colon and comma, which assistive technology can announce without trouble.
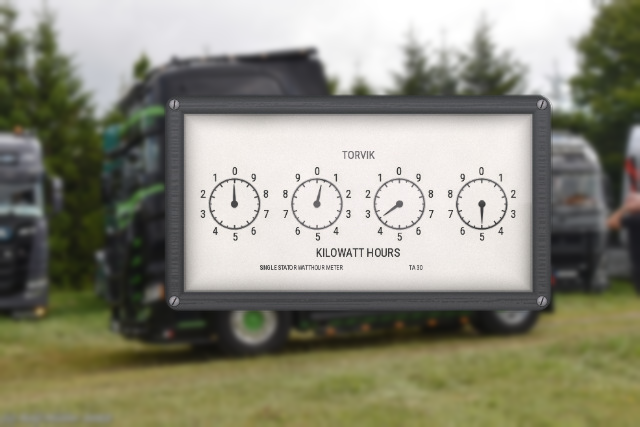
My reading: {"value": 35, "unit": "kWh"}
